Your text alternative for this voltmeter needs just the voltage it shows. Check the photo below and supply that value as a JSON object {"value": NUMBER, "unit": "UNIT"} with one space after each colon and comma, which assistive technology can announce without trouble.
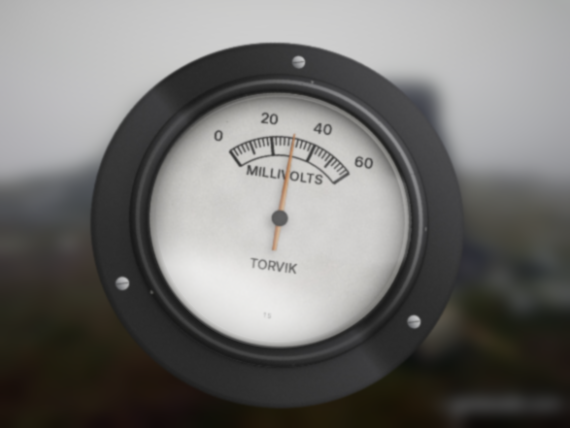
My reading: {"value": 30, "unit": "mV"}
